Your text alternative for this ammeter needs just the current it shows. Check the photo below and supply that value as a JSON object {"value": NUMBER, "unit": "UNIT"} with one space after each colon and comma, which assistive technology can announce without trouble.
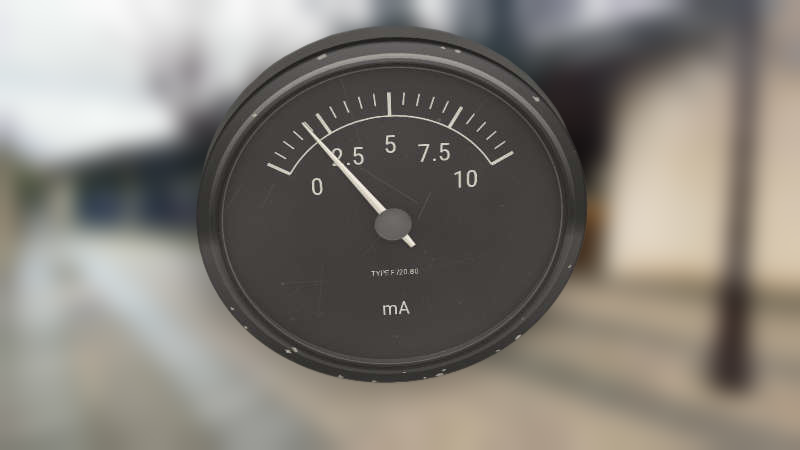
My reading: {"value": 2, "unit": "mA"}
